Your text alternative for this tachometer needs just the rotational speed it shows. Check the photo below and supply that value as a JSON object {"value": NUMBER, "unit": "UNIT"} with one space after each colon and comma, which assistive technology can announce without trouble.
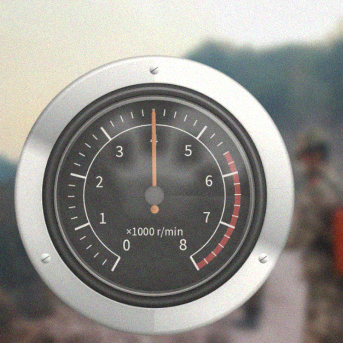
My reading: {"value": 4000, "unit": "rpm"}
